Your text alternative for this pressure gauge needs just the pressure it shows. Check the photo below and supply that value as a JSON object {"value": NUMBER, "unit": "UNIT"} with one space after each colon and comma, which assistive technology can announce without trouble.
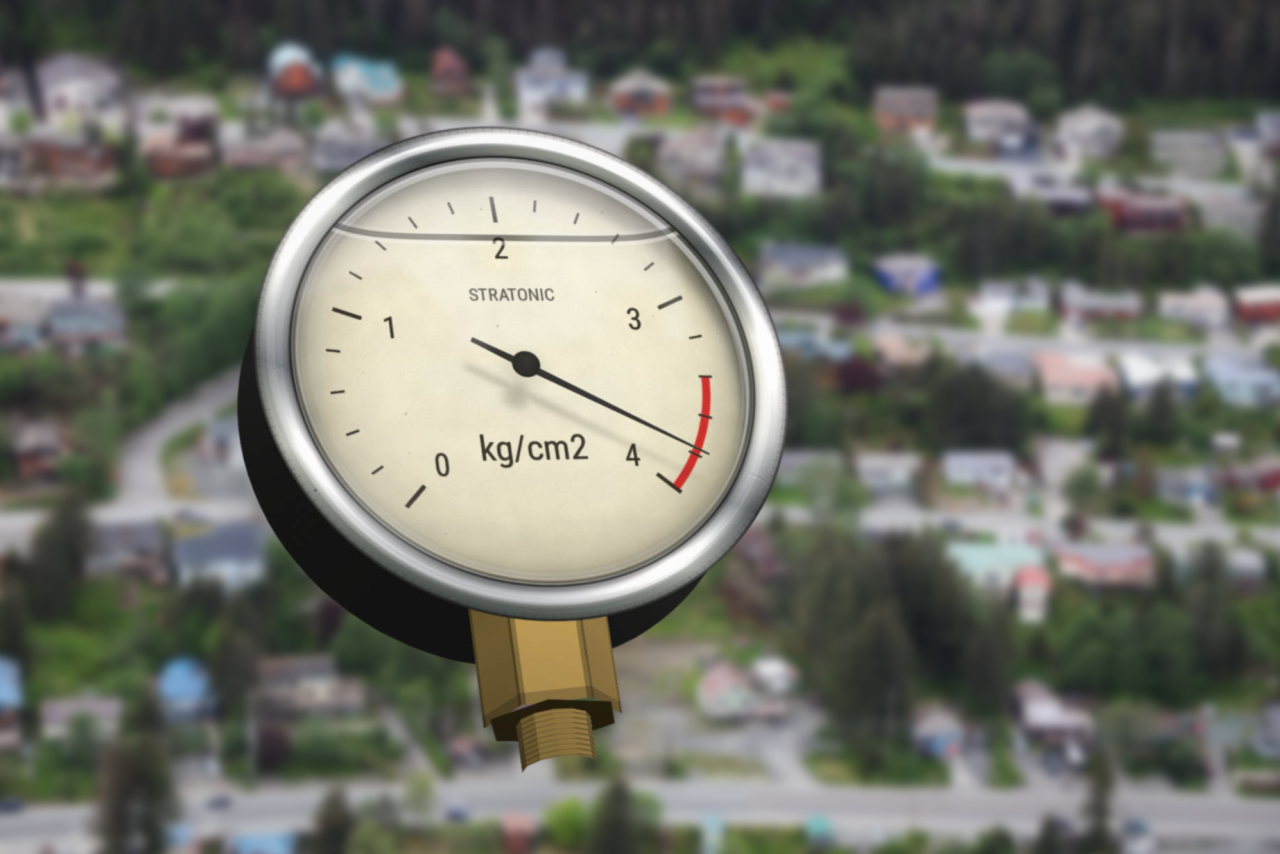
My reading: {"value": 3.8, "unit": "kg/cm²"}
